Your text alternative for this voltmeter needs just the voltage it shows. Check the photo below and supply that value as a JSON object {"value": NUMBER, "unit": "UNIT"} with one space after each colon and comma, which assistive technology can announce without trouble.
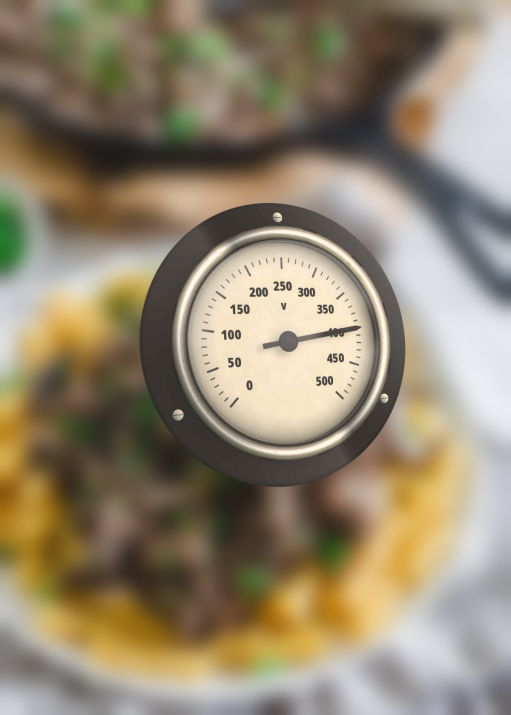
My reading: {"value": 400, "unit": "V"}
